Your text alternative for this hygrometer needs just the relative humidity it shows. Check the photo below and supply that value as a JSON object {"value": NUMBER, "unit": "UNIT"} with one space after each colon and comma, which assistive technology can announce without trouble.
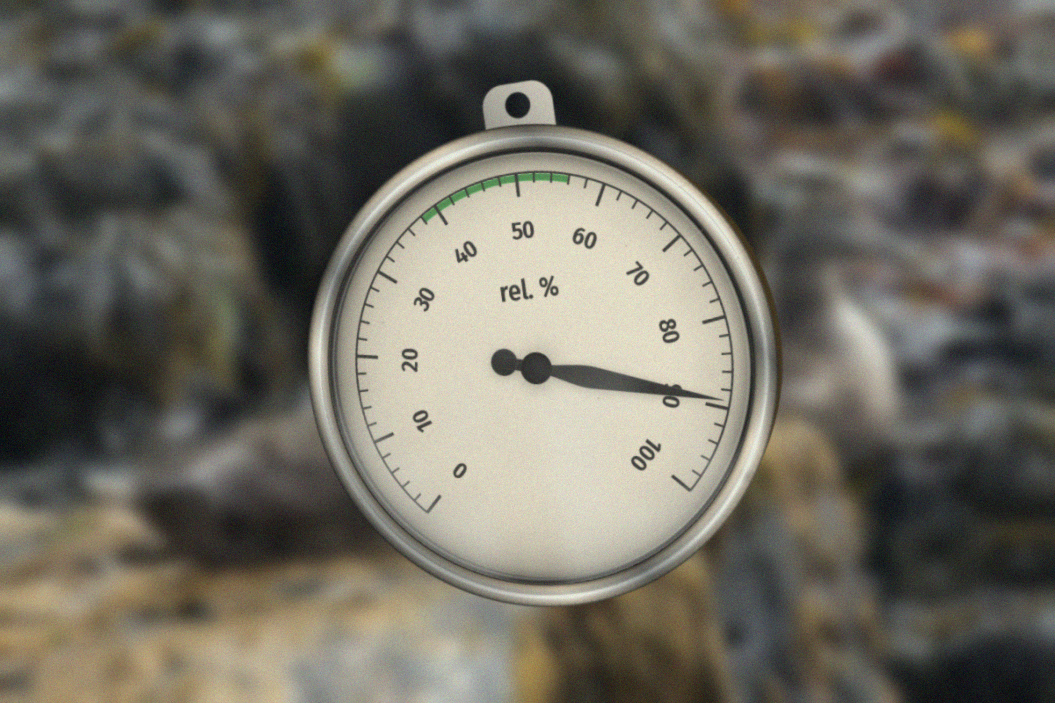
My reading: {"value": 89, "unit": "%"}
